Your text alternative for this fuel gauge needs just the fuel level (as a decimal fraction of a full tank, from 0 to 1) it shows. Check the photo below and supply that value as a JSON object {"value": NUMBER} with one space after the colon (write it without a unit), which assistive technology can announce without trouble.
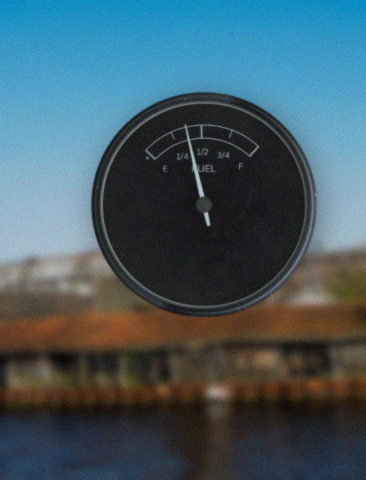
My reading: {"value": 0.375}
